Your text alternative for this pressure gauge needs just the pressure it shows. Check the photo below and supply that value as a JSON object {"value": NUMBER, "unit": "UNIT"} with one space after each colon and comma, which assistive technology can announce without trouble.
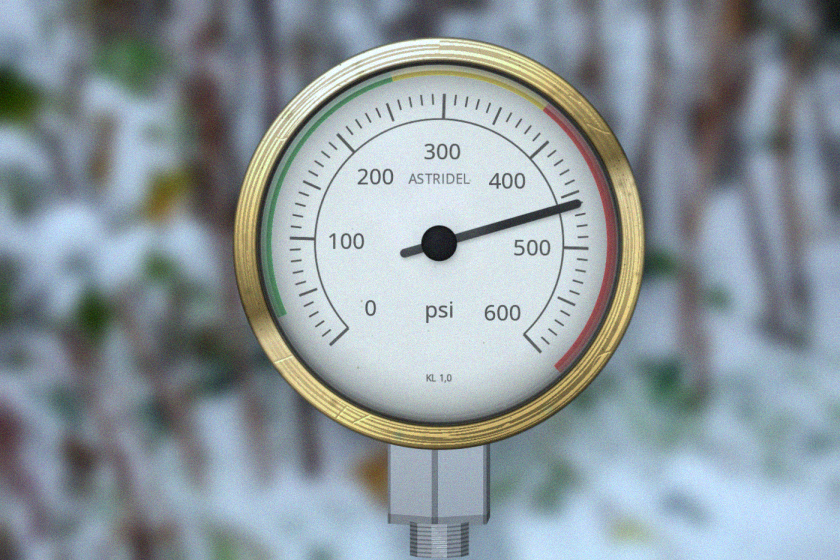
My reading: {"value": 460, "unit": "psi"}
